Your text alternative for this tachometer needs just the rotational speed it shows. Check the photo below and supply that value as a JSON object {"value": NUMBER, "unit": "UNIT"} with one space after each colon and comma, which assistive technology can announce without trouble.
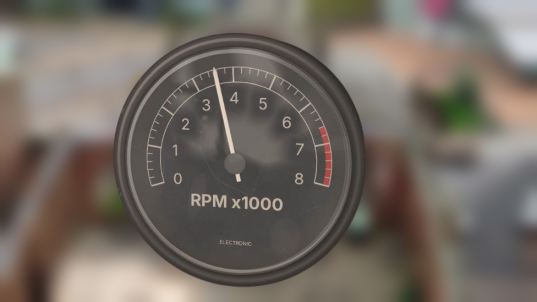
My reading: {"value": 3600, "unit": "rpm"}
